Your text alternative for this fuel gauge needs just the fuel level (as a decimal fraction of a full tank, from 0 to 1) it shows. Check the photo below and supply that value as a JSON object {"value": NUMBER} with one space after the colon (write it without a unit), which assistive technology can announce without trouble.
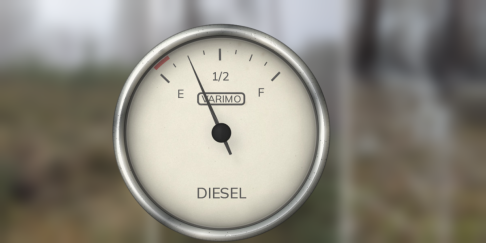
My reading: {"value": 0.25}
